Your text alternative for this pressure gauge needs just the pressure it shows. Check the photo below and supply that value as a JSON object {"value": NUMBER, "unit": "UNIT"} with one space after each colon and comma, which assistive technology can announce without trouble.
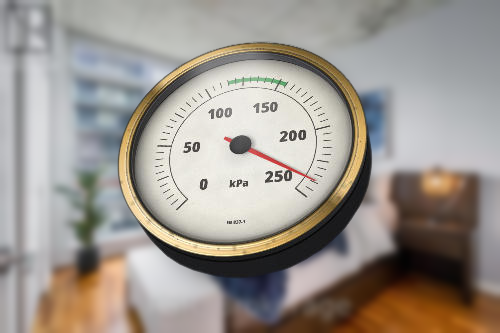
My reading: {"value": 240, "unit": "kPa"}
